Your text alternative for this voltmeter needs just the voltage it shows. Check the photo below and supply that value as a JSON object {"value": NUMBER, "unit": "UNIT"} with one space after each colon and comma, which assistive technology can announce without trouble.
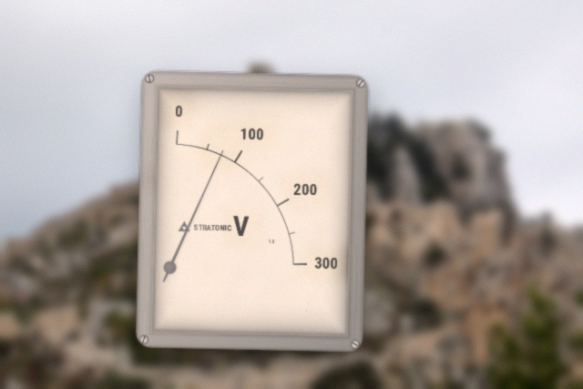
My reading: {"value": 75, "unit": "V"}
